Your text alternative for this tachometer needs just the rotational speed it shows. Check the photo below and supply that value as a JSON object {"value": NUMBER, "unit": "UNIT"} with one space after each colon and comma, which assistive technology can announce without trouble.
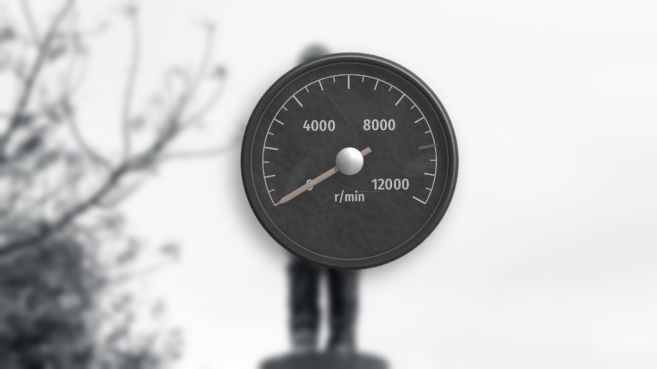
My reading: {"value": 0, "unit": "rpm"}
